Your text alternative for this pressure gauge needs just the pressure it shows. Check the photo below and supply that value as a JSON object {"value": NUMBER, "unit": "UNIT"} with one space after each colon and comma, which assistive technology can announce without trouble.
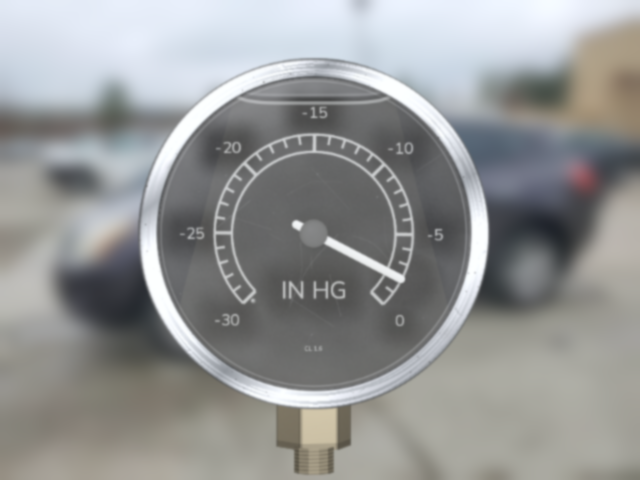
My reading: {"value": -2, "unit": "inHg"}
